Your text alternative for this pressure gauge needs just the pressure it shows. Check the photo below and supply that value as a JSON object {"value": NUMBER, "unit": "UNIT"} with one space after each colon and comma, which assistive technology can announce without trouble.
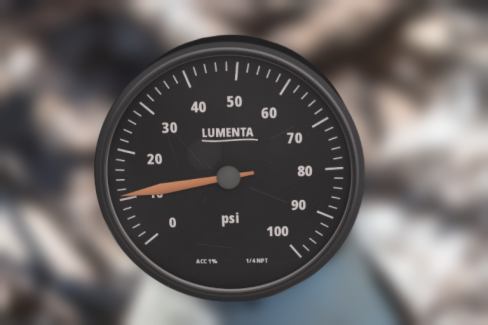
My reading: {"value": 11, "unit": "psi"}
